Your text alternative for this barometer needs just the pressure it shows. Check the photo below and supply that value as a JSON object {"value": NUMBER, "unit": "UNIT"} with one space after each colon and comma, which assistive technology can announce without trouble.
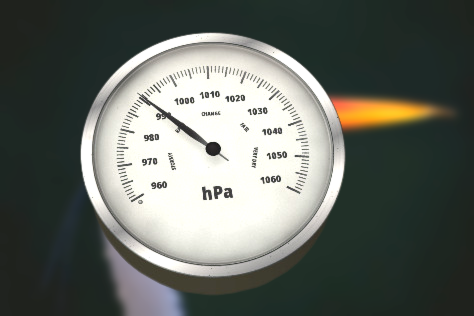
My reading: {"value": 990, "unit": "hPa"}
